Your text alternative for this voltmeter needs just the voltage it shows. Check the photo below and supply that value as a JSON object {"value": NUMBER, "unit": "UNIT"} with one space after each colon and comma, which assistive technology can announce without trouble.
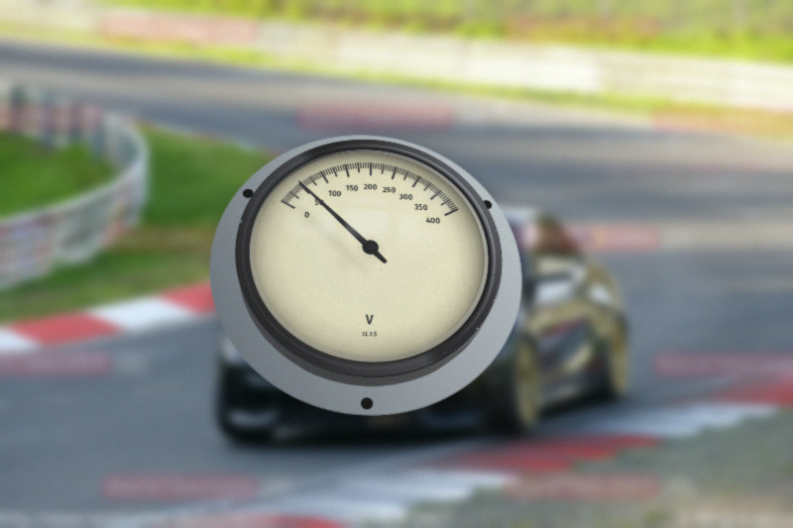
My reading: {"value": 50, "unit": "V"}
